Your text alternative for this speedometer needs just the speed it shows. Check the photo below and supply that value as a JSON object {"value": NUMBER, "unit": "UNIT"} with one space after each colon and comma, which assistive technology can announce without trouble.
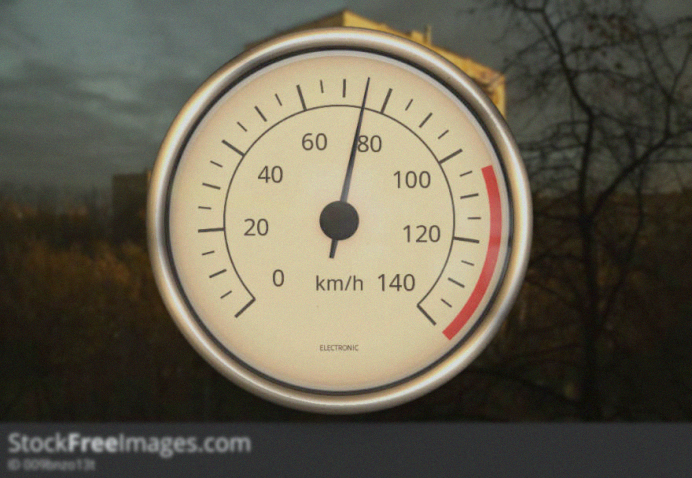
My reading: {"value": 75, "unit": "km/h"}
